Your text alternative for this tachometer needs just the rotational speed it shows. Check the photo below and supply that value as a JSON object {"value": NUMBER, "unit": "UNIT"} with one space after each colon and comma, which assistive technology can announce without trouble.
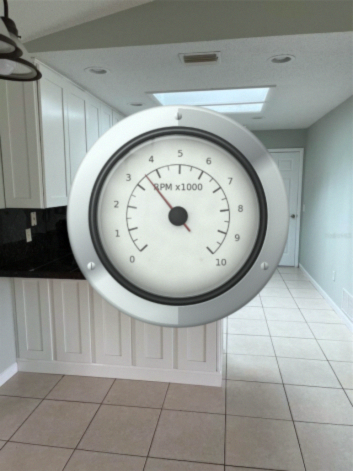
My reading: {"value": 3500, "unit": "rpm"}
